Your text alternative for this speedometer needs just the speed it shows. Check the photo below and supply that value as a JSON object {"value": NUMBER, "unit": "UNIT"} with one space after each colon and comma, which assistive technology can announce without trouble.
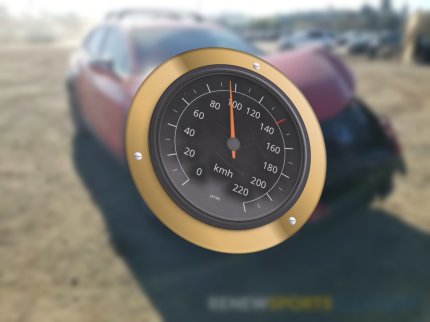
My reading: {"value": 95, "unit": "km/h"}
